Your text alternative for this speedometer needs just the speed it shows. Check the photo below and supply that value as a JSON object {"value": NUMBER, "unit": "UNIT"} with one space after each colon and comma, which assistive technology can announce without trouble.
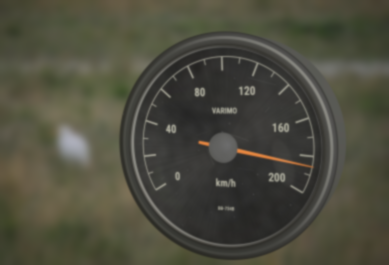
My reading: {"value": 185, "unit": "km/h"}
